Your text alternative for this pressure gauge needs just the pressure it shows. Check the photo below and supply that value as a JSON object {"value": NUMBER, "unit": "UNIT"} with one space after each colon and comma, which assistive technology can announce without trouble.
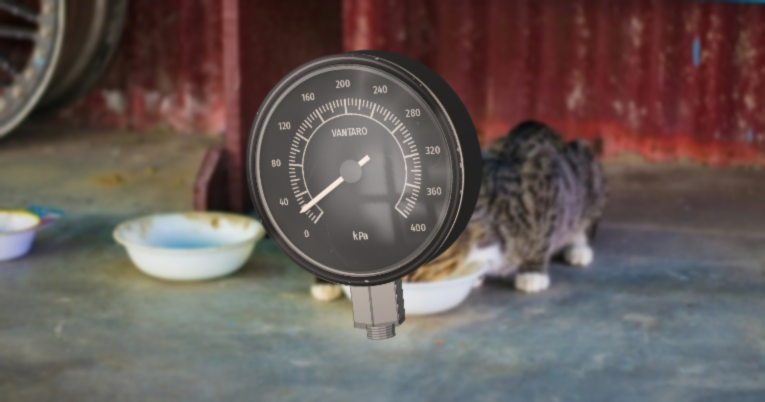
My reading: {"value": 20, "unit": "kPa"}
